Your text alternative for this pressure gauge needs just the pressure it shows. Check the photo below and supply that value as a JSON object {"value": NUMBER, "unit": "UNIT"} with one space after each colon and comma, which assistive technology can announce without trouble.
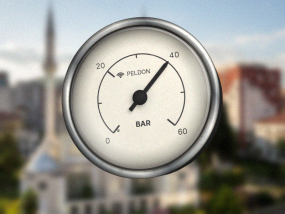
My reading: {"value": 40, "unit": "bar"}
